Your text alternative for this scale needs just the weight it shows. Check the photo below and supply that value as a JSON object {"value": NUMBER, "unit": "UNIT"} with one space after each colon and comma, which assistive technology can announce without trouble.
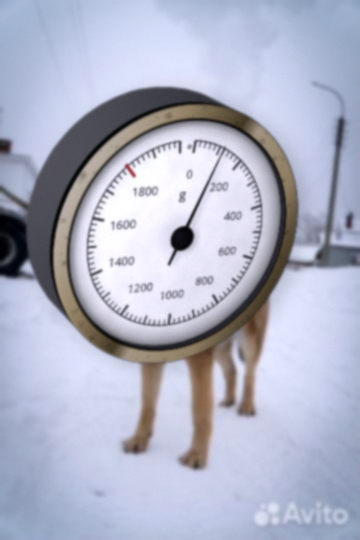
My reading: {"value": 100, "unit": "g"}
